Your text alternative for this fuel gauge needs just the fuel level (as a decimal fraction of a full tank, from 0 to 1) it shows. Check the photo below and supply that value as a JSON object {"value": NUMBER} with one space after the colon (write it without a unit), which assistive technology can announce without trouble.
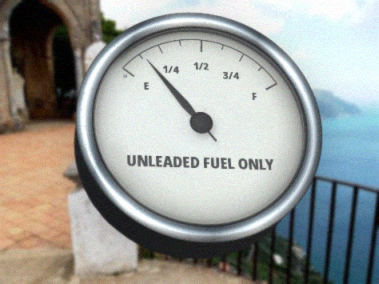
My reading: {"value": 0.125}
